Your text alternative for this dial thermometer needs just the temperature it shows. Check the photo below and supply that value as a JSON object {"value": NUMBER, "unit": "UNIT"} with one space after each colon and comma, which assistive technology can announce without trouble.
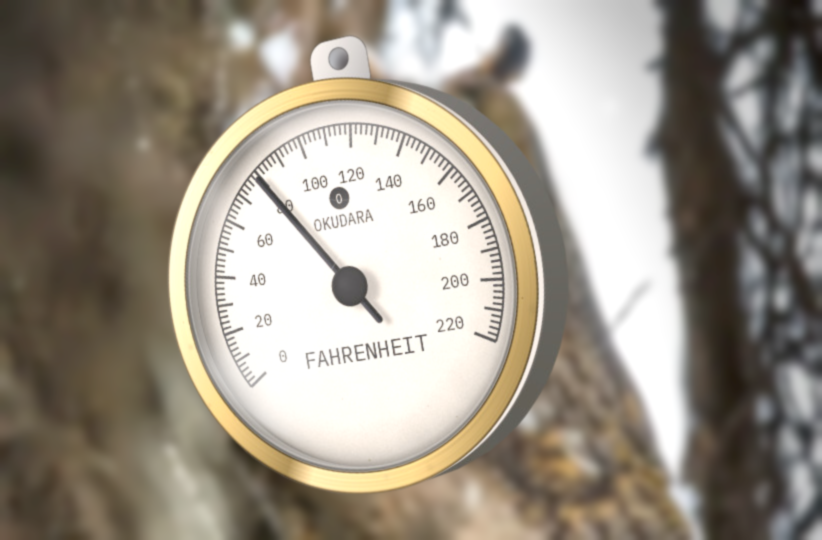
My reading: {"value": 80, "unit": "°F"}
